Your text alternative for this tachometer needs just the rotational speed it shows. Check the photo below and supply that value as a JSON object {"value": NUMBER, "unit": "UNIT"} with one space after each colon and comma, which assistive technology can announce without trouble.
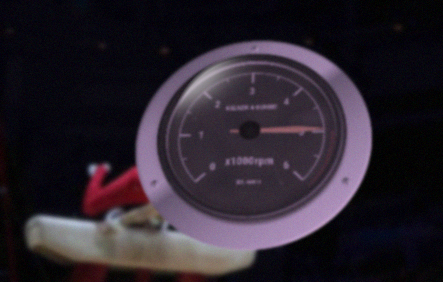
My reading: {"value": 5000, "unit": "rpm"}
